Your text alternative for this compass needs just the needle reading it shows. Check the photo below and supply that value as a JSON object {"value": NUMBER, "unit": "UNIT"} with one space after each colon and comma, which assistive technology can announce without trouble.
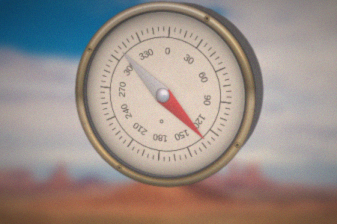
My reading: {"value": 130, "unit": "°"}
